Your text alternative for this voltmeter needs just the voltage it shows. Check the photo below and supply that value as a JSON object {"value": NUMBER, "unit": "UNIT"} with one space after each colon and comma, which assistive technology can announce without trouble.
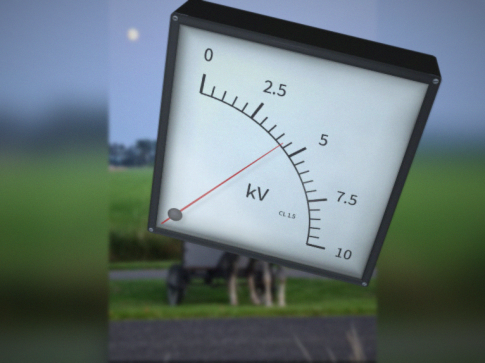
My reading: {"value": 4.25, "unit": "kV"}
